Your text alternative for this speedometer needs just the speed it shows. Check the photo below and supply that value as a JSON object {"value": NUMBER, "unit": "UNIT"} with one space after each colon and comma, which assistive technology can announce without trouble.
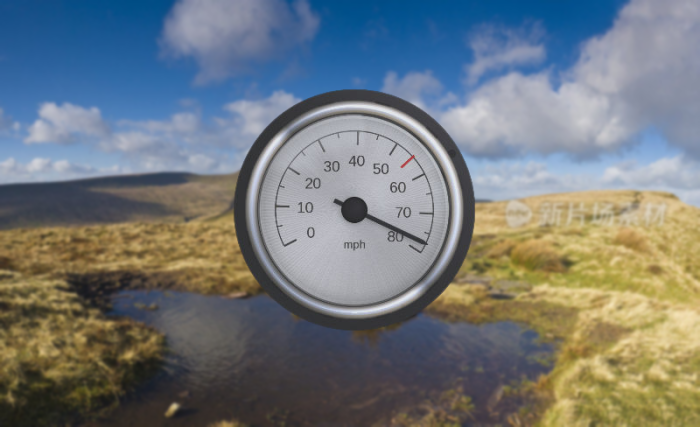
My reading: {"value": 77.5, "unit": "mph"}
